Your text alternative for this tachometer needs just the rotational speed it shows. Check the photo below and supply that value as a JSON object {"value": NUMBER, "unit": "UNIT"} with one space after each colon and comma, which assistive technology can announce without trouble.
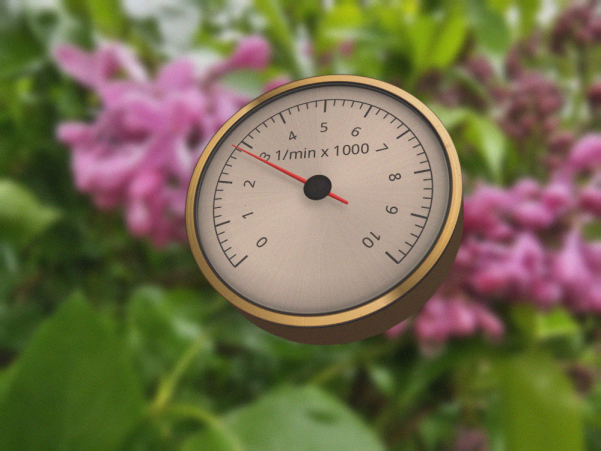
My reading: {"value": 2800, "unit": "rpm"}
